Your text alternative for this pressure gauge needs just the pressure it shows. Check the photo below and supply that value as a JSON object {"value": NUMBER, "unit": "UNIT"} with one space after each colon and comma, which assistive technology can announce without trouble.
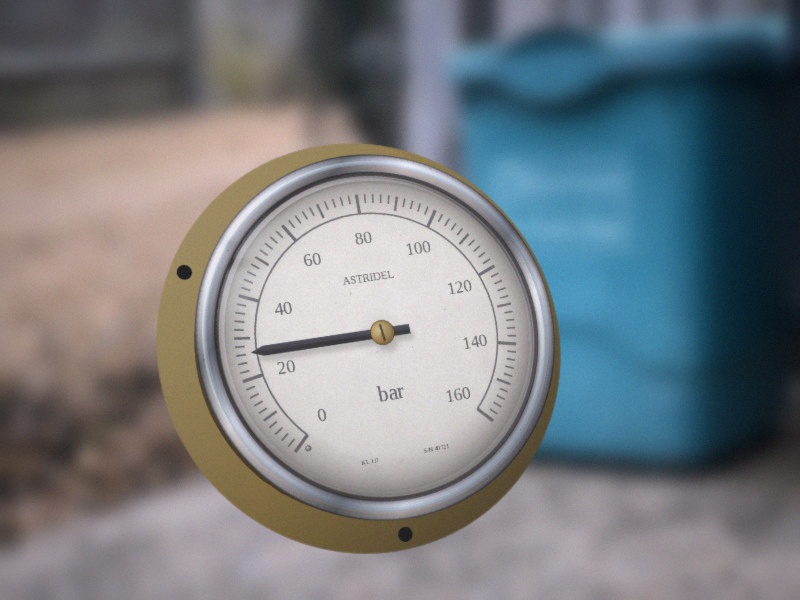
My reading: {"value": 26, "unit": "bar"}
